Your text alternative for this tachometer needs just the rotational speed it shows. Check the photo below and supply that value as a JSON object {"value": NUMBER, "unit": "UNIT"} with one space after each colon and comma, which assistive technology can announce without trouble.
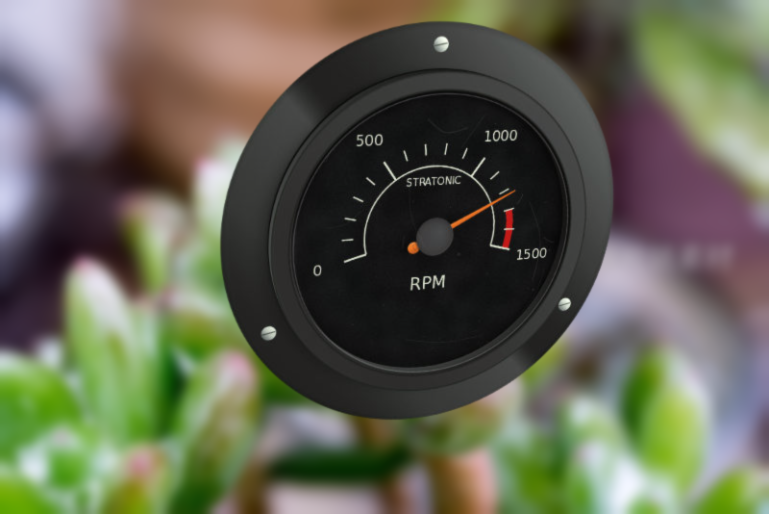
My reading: {"value": 1200, "unit": "rpm"}
